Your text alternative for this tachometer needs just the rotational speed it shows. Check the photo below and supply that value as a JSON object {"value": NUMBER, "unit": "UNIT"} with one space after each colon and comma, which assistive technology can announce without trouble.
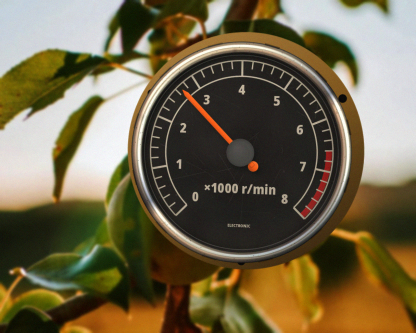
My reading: {"value": 2700, "unit": "rpm"}
